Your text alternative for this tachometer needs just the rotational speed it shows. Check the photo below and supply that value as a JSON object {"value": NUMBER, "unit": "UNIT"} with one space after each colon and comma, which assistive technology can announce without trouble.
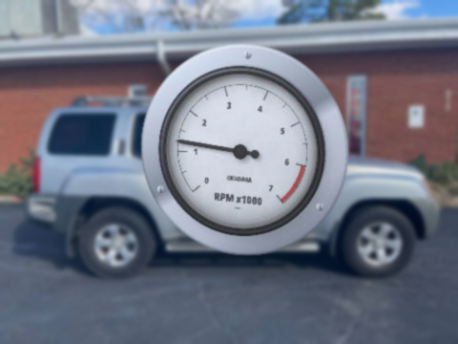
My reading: {"value": 1250, "unit": "rpm"}
